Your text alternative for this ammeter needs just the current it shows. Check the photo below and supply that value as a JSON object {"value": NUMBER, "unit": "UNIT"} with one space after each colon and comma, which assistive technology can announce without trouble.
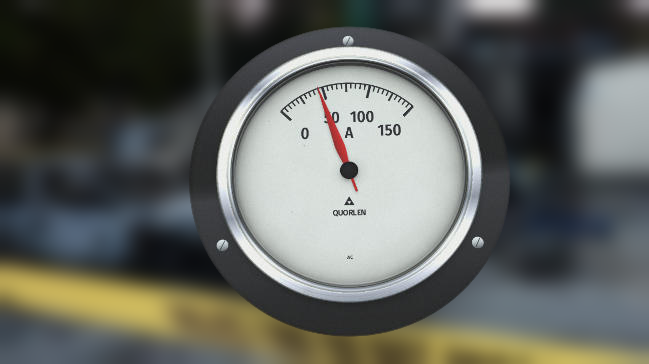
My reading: {"value": 45, "unit": "A"}
